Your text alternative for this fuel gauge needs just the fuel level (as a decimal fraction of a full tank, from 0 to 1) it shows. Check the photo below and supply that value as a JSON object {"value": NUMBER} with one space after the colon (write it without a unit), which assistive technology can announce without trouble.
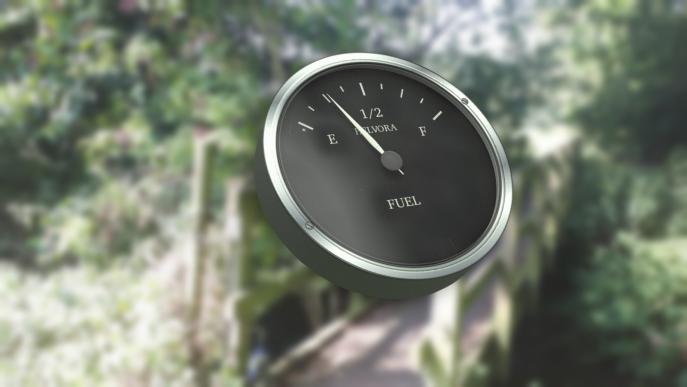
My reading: {"value": 0.25}
